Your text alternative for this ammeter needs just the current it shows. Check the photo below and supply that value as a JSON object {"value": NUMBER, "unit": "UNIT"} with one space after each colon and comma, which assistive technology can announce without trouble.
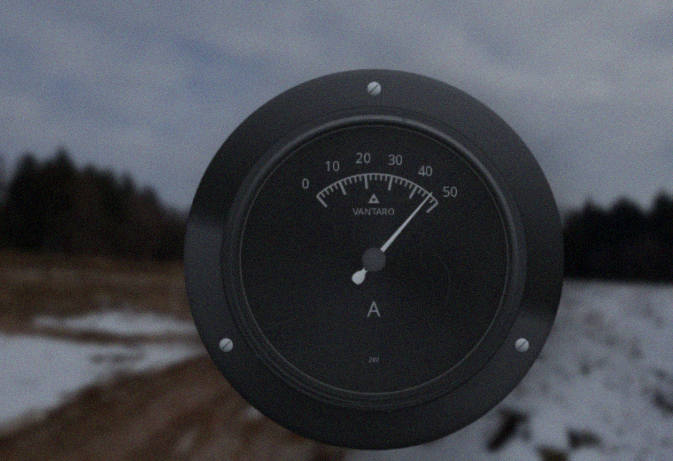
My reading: {"value": 46, "unit": "A"}
